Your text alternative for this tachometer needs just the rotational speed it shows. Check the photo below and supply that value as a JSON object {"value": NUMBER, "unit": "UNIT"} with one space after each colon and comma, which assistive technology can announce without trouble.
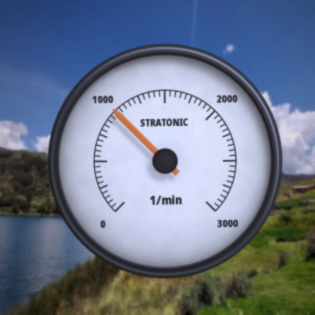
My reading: {"value": 1000, "unit": "rpm"}
